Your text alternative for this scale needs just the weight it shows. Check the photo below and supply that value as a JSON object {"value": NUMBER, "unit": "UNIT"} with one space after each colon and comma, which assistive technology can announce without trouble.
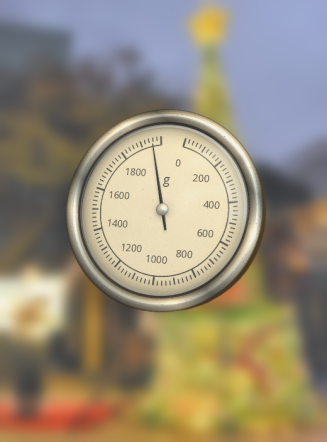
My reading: {"value": 1960, "unit": "g"}
